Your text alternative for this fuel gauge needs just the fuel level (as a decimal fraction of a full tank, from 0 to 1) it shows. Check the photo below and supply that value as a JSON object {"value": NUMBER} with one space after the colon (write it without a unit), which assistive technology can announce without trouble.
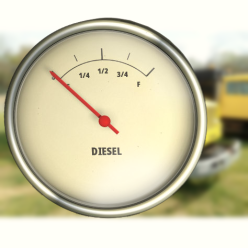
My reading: {"value": 0}
